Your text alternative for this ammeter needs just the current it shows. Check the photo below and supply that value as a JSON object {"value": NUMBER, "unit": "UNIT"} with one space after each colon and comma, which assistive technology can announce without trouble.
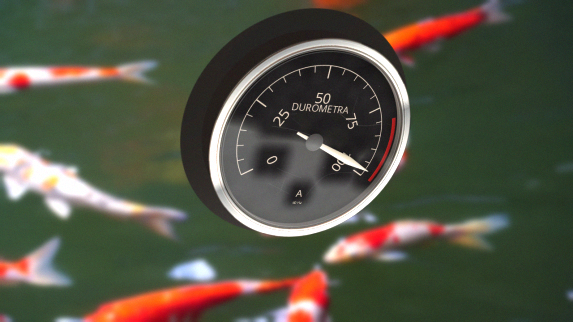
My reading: {"value": 97.5, "unit": "A"}
